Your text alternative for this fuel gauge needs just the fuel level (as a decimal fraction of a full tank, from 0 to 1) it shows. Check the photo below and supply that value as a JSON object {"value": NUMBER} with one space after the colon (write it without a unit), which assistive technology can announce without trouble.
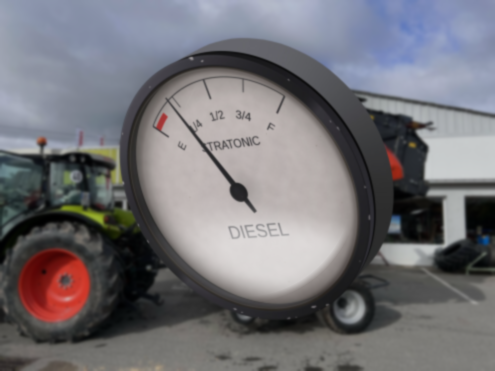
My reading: {"value": 0.25}
